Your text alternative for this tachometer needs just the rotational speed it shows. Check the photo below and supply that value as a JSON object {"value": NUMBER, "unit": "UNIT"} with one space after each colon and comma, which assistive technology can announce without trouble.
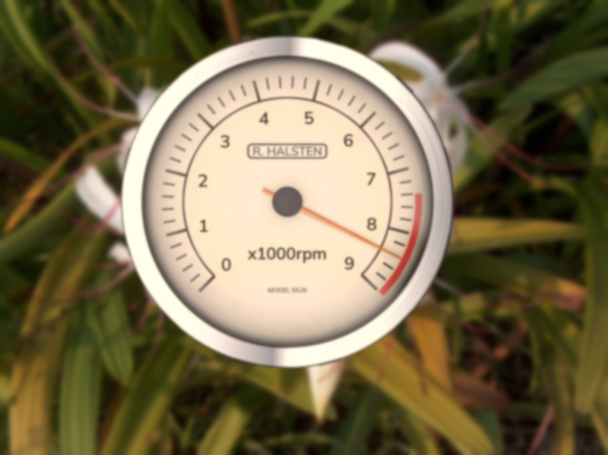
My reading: {"value": 8400, "unit": "rpm"}
